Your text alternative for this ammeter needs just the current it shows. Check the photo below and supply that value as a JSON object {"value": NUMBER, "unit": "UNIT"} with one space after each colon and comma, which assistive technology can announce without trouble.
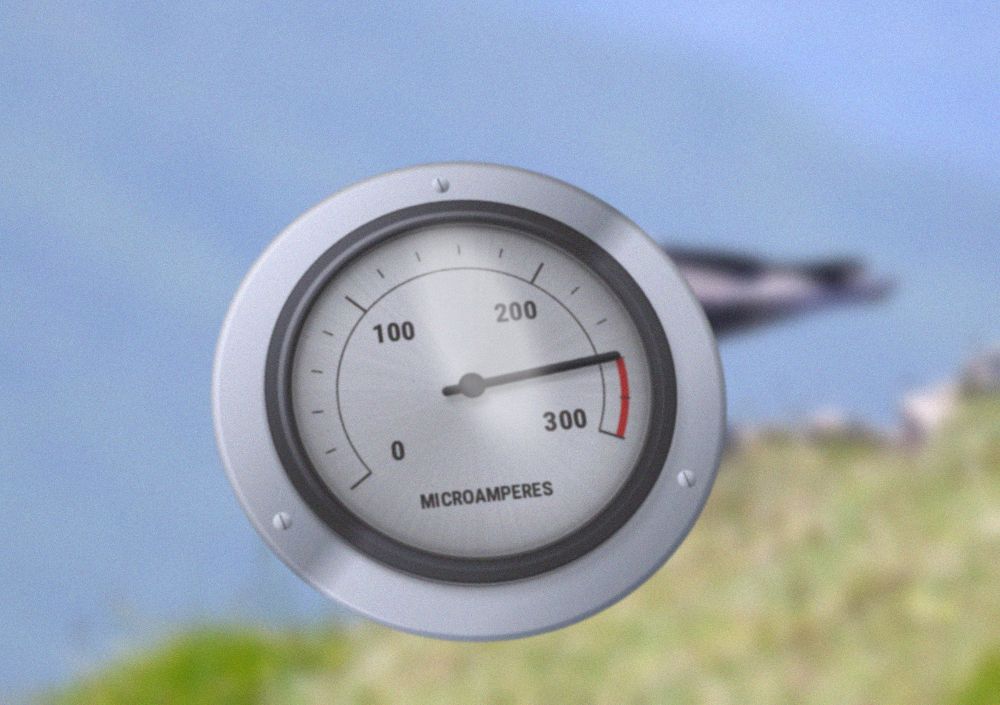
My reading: {"value": 260, "unit": "µA"}
